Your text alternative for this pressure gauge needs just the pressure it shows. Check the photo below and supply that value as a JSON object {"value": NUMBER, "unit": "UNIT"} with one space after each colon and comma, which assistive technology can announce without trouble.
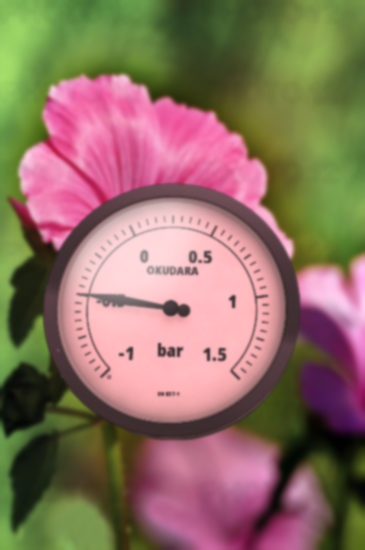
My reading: {"value": -0.5, "unit": "bar"}
